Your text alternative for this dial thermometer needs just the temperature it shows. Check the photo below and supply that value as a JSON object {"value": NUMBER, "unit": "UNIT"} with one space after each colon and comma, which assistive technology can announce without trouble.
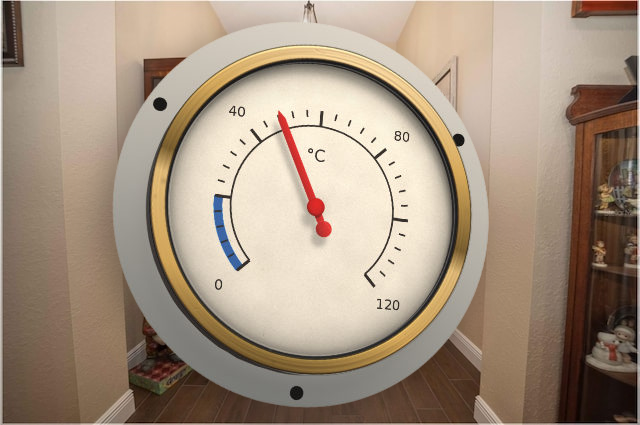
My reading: {"value": 48, "unit": "°C"}
